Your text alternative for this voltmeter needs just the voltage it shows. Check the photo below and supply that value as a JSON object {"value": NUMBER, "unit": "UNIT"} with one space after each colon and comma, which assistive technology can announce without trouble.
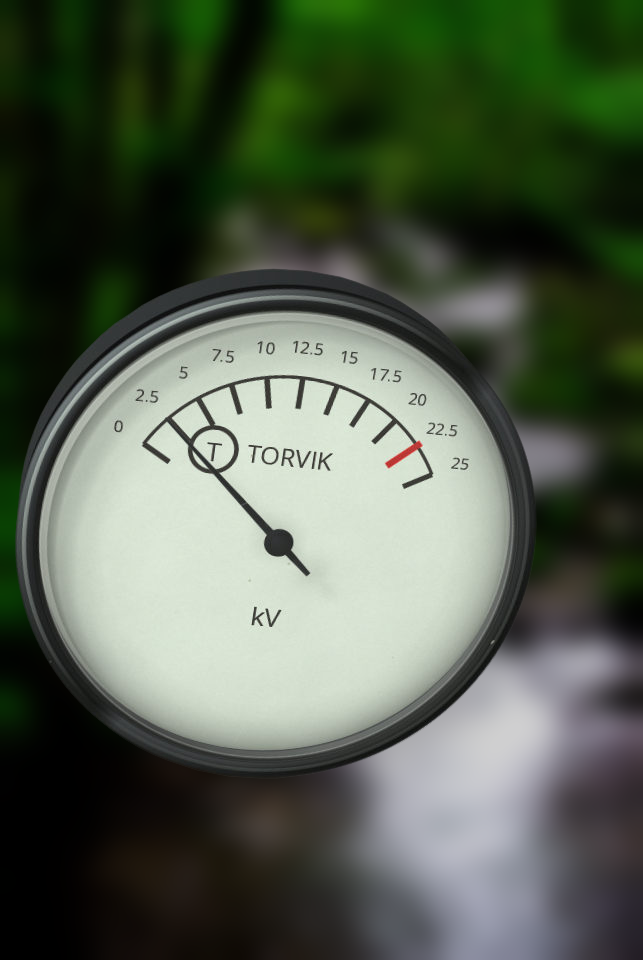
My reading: {"value": 2.5, "unit": "kV"}
